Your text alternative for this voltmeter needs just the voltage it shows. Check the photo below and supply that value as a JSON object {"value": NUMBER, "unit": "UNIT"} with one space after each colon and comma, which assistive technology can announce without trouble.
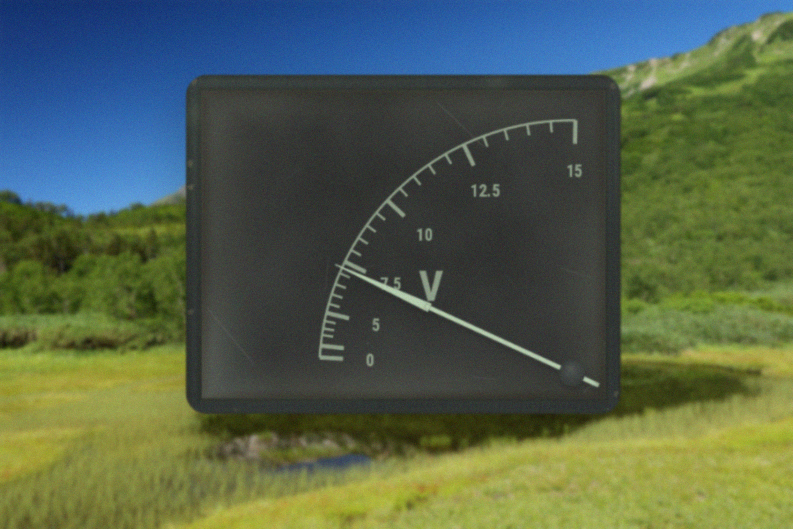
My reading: {"value": 7.25, "unit": "V"}
